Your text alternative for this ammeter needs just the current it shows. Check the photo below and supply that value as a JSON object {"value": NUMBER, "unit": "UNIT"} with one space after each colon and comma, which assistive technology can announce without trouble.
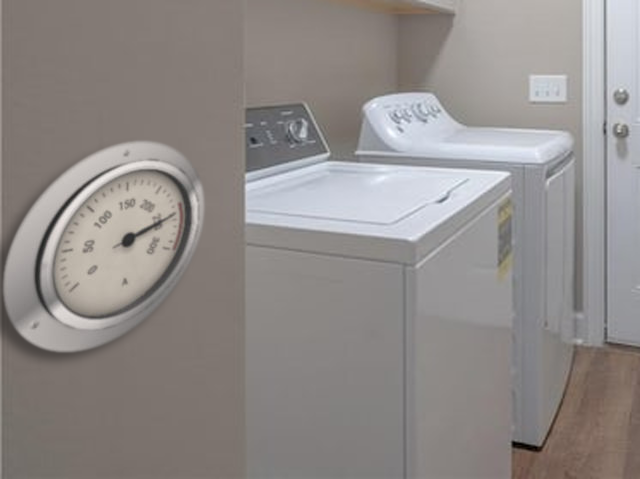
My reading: {"value": 250, "unit": "A"}
